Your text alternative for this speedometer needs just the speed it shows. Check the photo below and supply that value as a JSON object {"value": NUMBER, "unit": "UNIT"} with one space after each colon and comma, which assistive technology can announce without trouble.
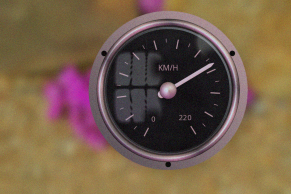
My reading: {"value": 155, "unit": "km/h"}
